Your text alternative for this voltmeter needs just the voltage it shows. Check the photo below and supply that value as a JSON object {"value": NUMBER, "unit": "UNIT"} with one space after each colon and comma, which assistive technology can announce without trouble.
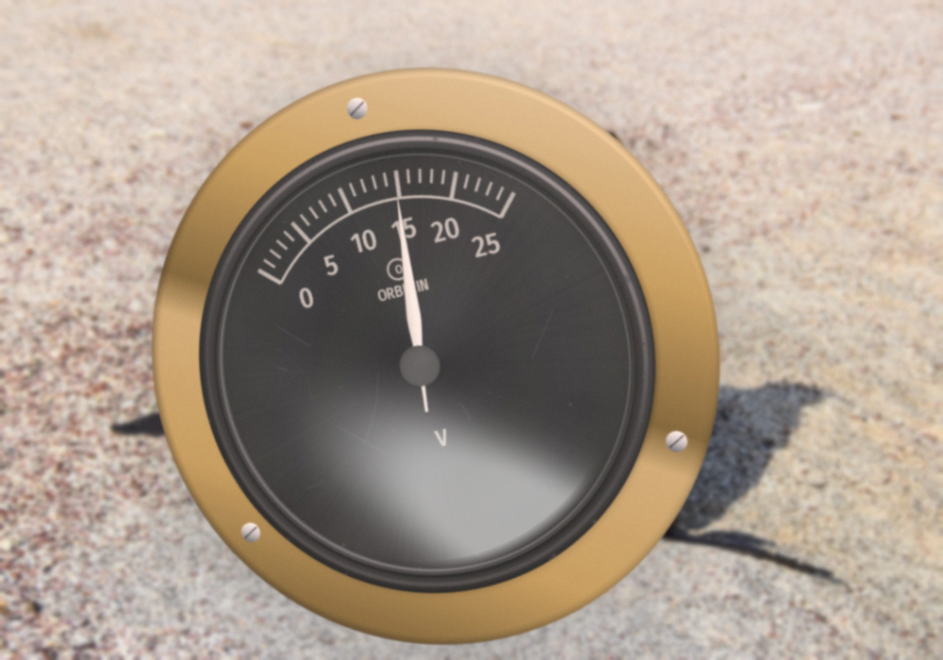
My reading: {"value": 15, "unit": "V"}
